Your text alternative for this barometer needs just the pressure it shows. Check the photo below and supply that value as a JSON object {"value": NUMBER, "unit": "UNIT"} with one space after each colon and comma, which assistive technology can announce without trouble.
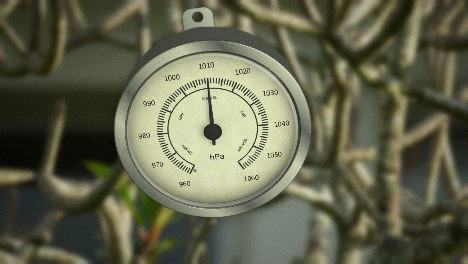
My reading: {"value": 1010, "unit": "hPa"}
